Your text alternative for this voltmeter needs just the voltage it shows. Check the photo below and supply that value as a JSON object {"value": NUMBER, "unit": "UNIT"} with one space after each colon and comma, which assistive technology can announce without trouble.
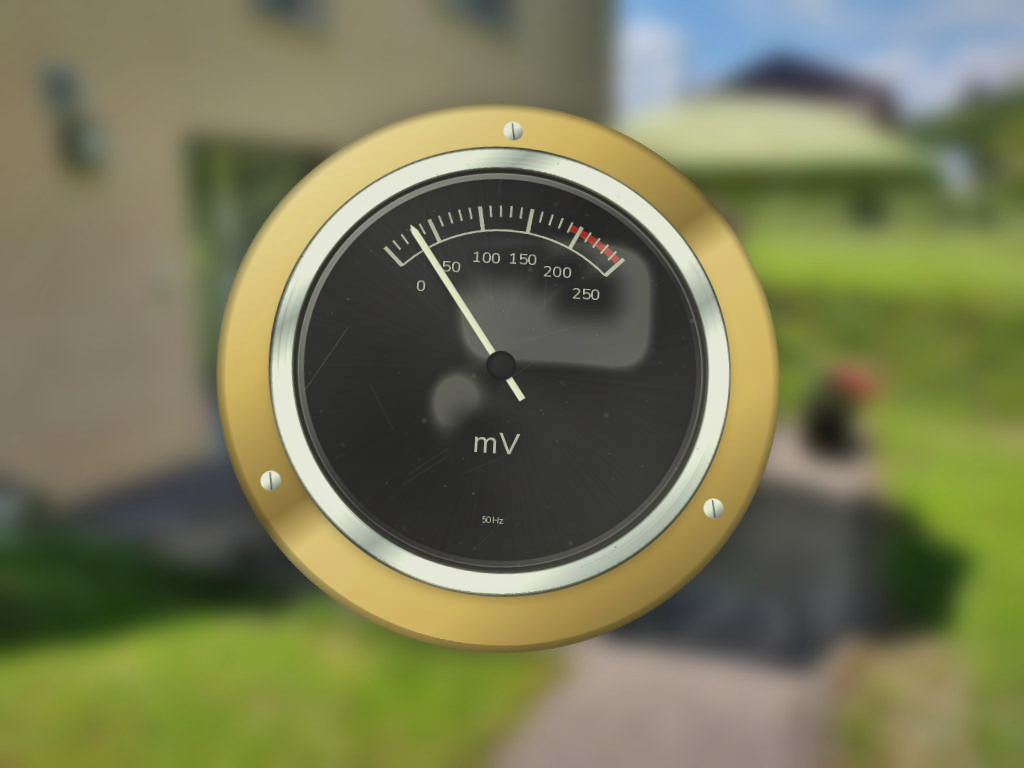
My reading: {"value": 30, "unit": "mV"}
